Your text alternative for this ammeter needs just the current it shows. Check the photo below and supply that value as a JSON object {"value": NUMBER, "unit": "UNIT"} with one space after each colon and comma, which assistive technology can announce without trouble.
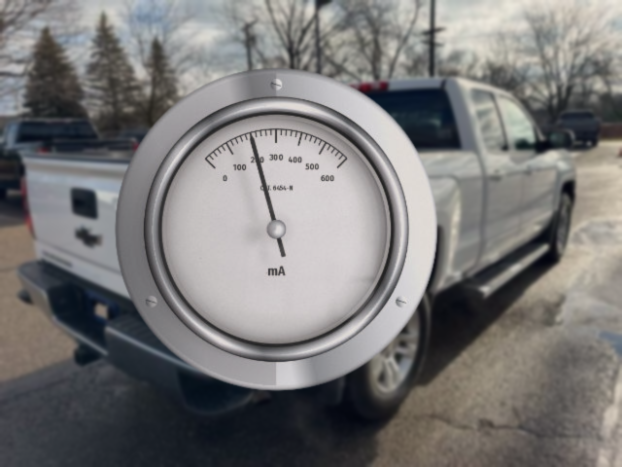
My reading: {"value": 200, "unit": "mA"}
